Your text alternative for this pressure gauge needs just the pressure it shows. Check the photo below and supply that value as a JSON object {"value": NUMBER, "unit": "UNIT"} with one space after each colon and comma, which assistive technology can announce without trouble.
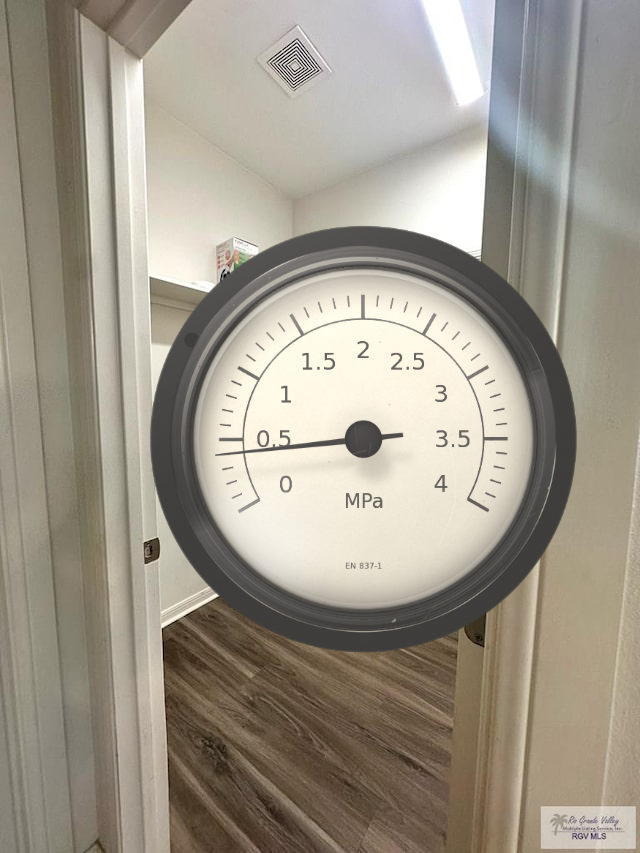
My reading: {"value": 0.4, "unit": "MPa"}
